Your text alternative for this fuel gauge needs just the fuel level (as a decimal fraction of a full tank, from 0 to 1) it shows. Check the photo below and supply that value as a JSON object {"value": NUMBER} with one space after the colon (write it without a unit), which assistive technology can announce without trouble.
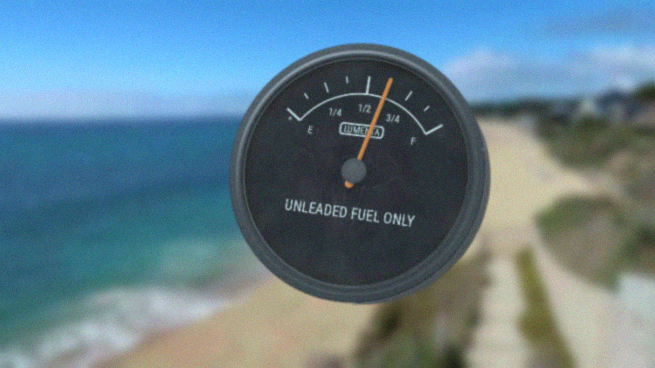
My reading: {"value": 0.625}
